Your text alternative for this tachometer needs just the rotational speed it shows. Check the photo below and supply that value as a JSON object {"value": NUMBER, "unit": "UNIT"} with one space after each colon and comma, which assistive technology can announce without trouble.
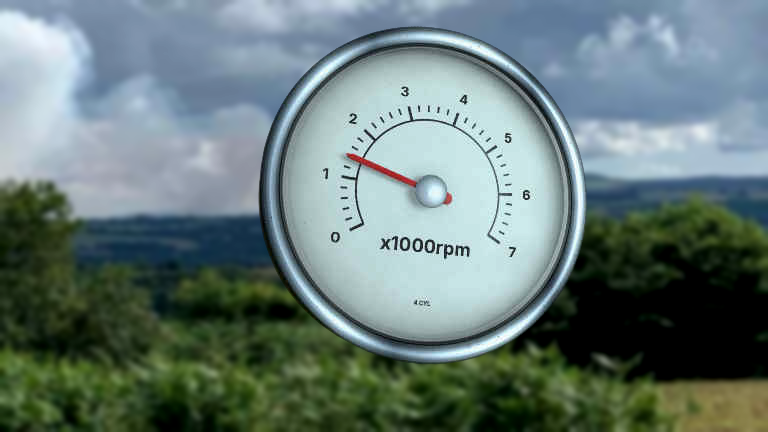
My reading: {"value": 1400, "unit": "rpm"}
